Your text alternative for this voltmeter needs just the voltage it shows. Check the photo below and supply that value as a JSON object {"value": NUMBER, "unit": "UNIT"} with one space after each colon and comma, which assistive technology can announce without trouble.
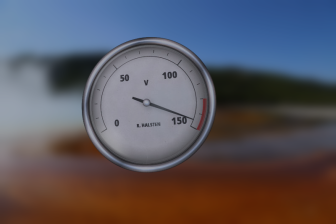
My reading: {"value": 145, "unit": "V"}
